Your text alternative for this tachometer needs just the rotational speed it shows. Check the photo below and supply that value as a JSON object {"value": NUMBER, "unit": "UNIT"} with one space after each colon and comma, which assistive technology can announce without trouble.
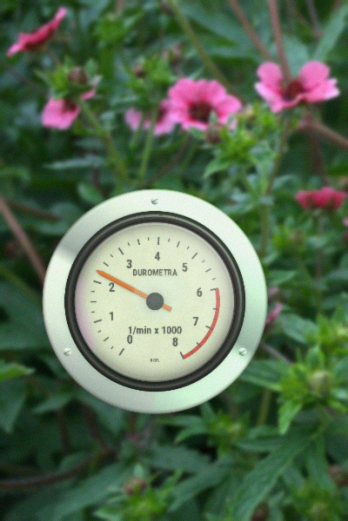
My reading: {"value": 2250, "unit": "rpm"}
